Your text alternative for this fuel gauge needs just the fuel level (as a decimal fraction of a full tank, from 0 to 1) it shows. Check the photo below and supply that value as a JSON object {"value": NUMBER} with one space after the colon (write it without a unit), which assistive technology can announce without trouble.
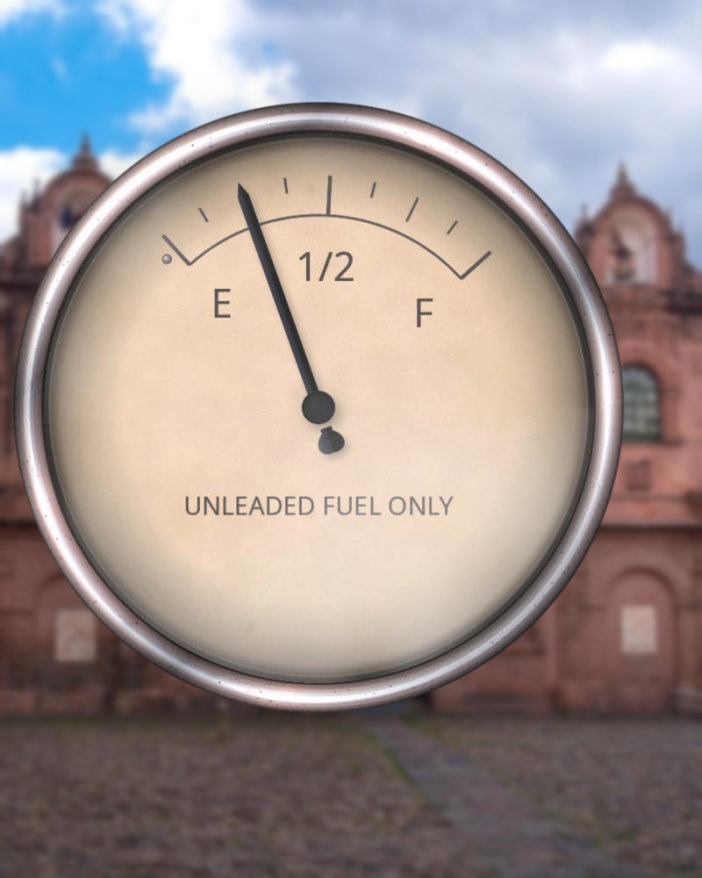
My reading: {"value": 0.25}
